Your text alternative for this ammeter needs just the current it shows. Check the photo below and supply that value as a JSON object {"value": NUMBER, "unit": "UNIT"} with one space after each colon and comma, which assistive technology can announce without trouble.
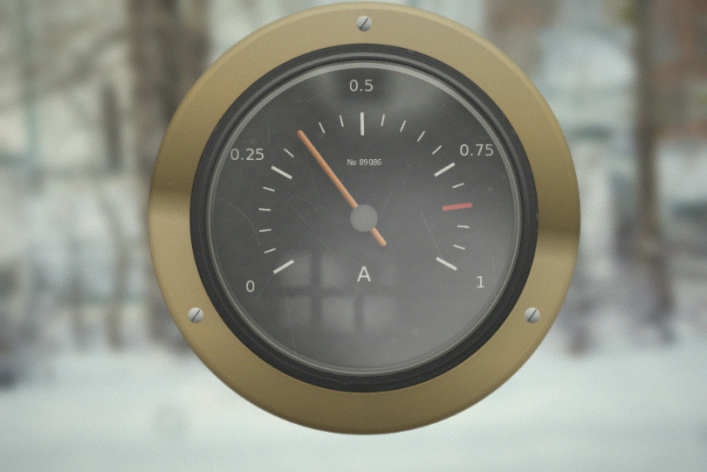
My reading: {"value": 0.35, "unit": "A"}
